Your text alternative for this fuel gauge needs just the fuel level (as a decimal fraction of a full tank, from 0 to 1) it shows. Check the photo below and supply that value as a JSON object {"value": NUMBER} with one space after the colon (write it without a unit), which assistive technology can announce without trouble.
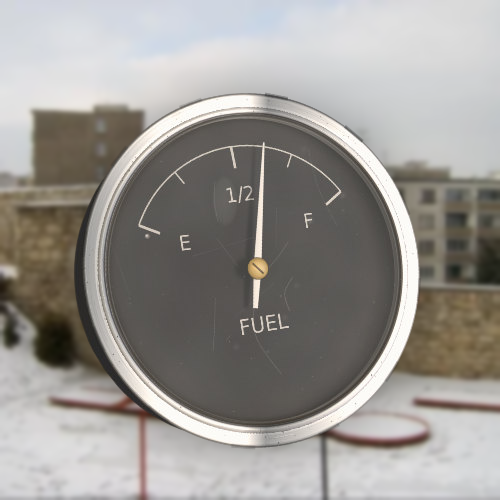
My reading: {"value": 0.625}
